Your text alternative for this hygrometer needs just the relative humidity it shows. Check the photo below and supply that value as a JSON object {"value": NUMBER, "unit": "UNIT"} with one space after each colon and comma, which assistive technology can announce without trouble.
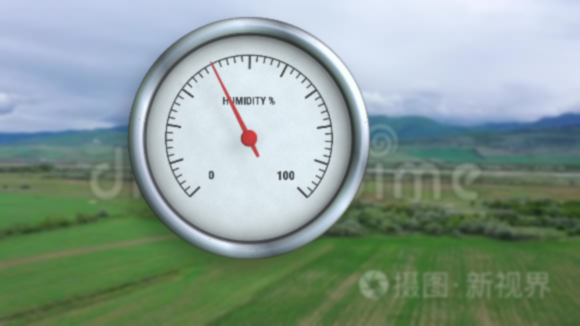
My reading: {"value": 40, "unit": "%"}
